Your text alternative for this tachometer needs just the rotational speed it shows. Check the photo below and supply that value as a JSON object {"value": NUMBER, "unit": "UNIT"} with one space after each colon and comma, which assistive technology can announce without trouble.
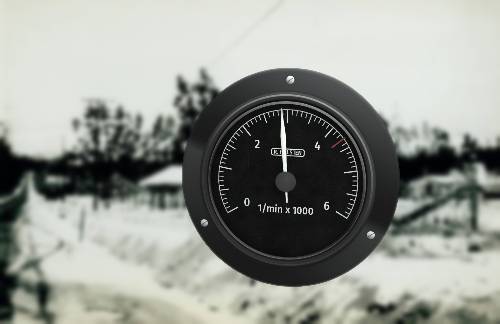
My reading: {"value": 2900, "unit": "rpm"}
